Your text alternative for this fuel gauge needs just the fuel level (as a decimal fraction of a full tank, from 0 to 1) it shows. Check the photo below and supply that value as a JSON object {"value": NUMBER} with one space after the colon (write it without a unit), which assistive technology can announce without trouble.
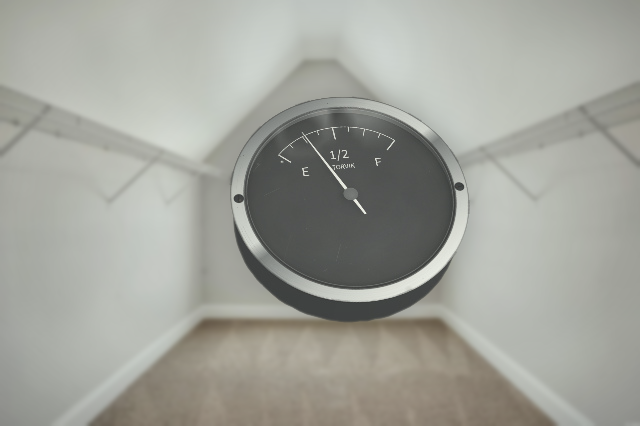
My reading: {"value": 0.25}
